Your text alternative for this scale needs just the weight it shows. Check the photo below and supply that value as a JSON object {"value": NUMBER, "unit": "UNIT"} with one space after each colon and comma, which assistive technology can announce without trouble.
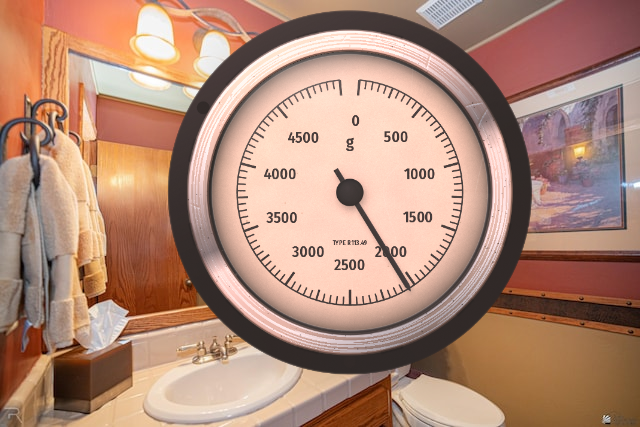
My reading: {"value": 2050, "unit": "g"}
